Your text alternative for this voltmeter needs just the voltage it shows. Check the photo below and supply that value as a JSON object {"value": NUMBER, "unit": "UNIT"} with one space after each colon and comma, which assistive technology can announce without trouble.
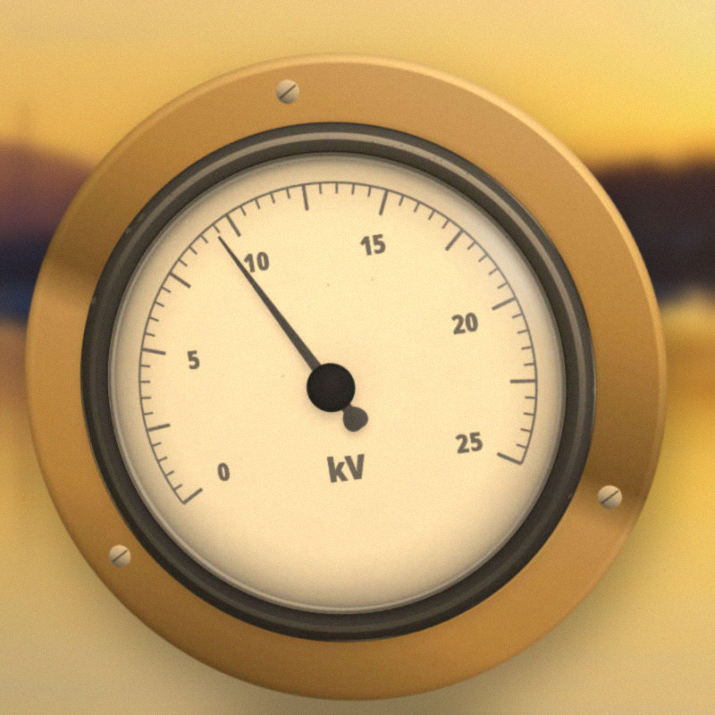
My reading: {"value": 9.5, "unit": "kV"}
